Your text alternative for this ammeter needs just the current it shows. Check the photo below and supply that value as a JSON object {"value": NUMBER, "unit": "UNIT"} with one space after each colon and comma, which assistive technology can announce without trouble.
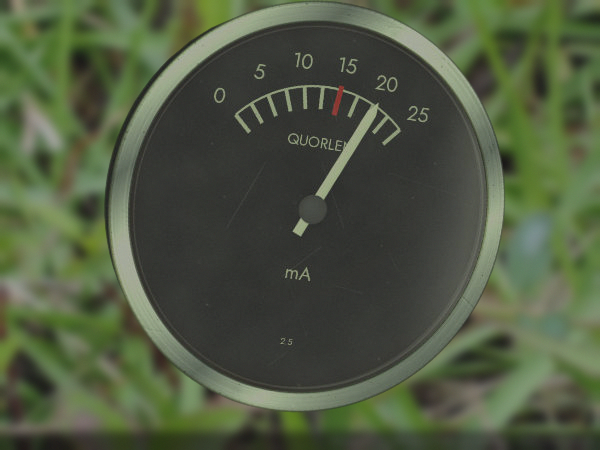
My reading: {"value": 20, "unit": "mA"}
